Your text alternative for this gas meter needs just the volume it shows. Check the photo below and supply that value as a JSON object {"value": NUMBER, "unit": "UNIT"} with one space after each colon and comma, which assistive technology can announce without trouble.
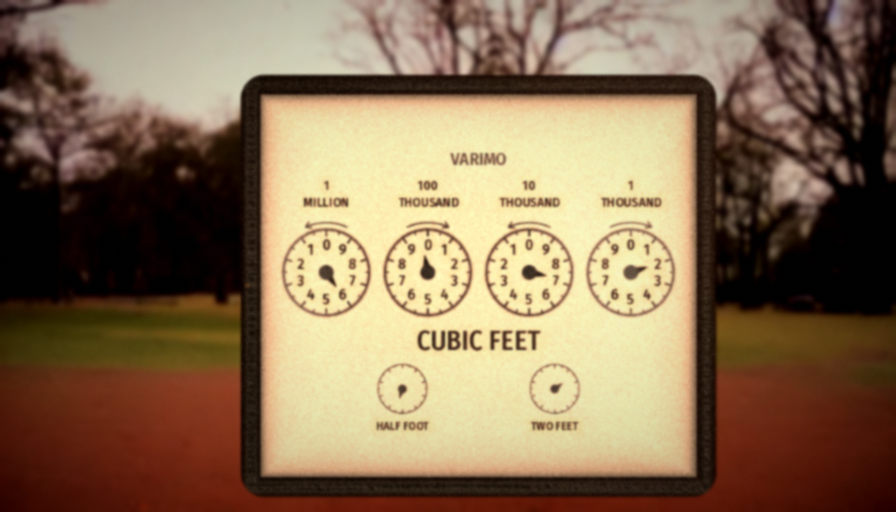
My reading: {"value": 597200, "unit": "ft³"}
